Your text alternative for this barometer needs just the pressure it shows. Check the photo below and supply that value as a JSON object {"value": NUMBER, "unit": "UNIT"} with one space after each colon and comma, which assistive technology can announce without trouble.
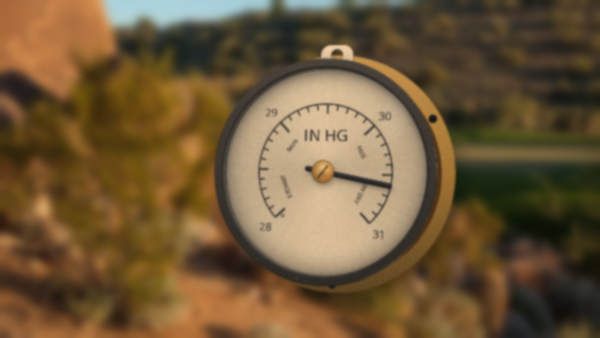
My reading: {"value": 30.6, "unit": "inHg"}
